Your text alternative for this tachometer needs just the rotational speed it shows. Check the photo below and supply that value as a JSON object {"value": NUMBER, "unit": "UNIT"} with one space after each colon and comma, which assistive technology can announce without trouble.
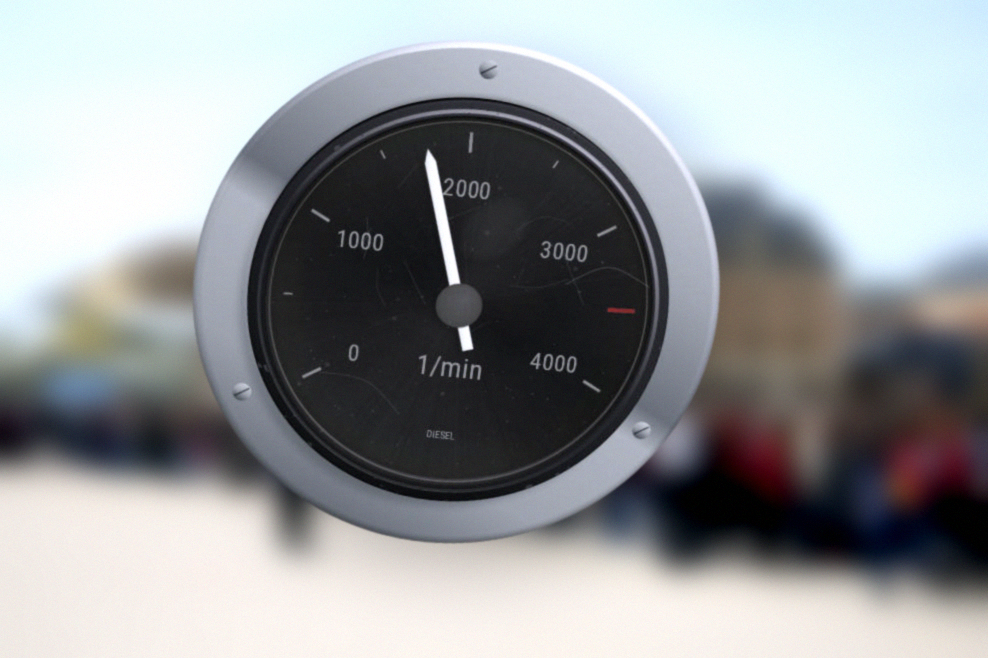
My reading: {"value": 1750, "unit": "rpm"}
